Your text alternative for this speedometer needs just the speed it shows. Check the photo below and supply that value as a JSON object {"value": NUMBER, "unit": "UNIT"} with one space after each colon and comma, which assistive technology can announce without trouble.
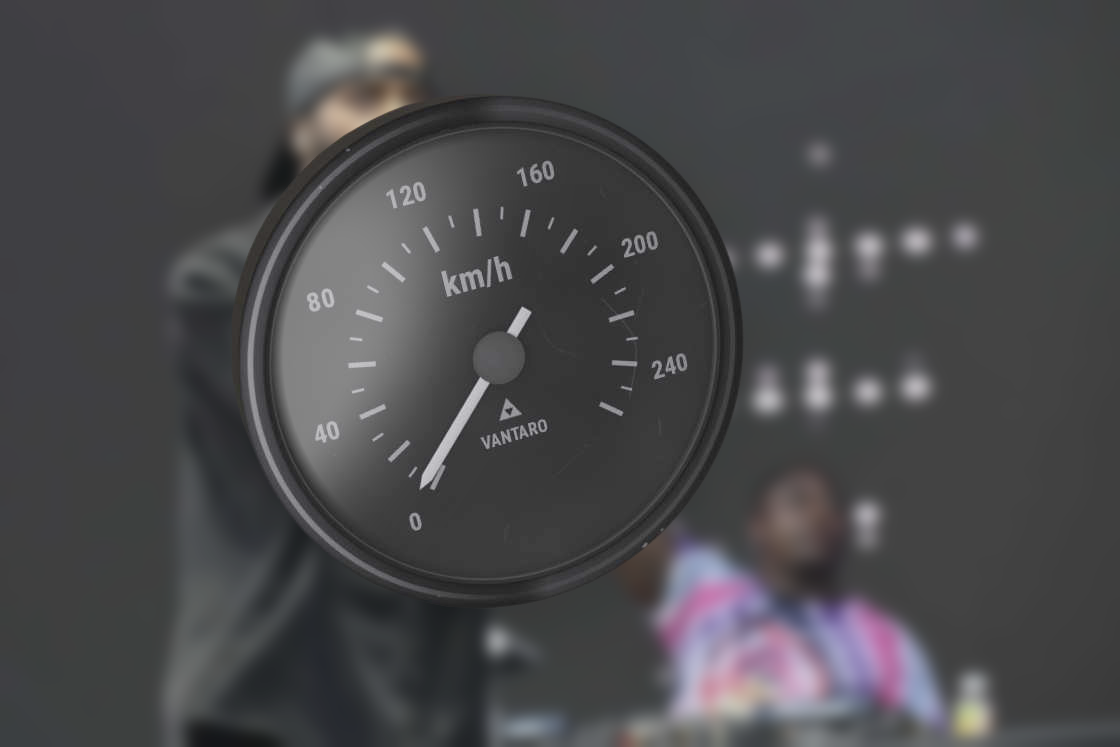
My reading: {"value": 5, "unit": "km/h"}
